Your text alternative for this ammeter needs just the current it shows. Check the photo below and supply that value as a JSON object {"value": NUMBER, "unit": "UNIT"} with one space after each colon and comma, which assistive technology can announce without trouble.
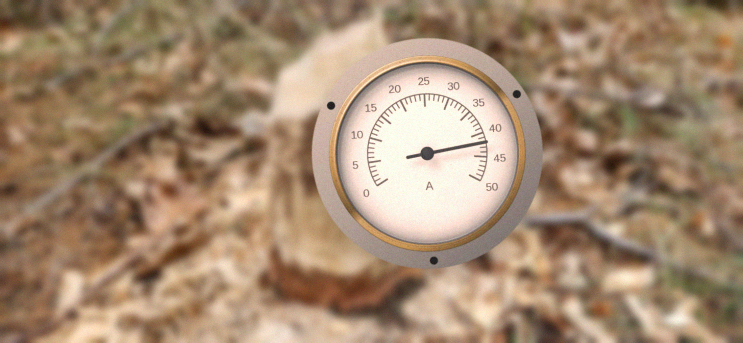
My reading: {"value": 42, "unit": "A"}
